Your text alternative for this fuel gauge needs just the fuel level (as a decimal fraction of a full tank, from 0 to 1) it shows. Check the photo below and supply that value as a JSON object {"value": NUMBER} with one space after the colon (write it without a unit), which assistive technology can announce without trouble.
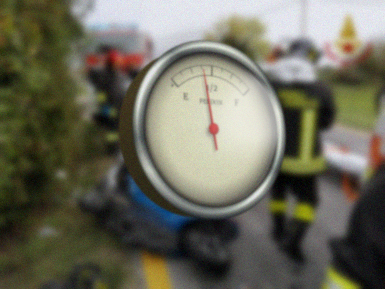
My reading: {"value": 0.375}
